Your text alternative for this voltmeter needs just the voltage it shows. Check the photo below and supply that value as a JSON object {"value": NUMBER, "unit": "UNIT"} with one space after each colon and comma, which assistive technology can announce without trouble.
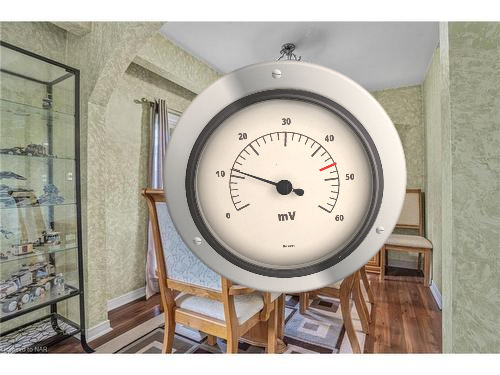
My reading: {"value": 12, "unit": "mV"}
